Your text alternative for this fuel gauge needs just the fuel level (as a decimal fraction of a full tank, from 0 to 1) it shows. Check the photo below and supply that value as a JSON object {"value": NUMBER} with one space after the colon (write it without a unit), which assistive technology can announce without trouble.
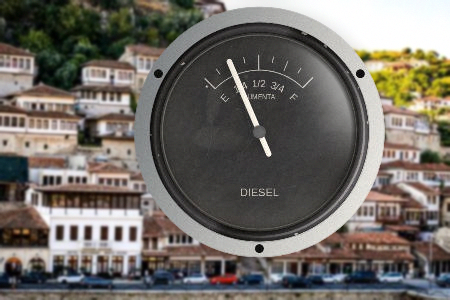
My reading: {"value": 0.25}
